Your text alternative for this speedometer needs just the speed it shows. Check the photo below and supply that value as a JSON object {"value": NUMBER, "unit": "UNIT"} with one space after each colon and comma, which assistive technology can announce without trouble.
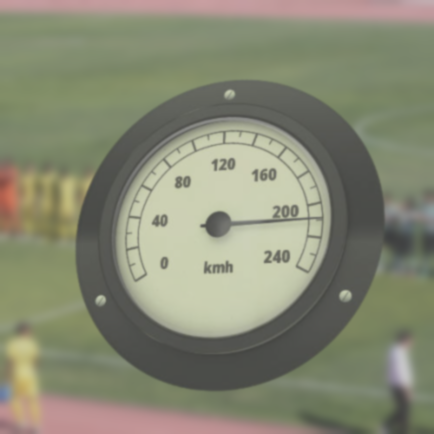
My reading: {"value": 210, "unit": "km/h"}
